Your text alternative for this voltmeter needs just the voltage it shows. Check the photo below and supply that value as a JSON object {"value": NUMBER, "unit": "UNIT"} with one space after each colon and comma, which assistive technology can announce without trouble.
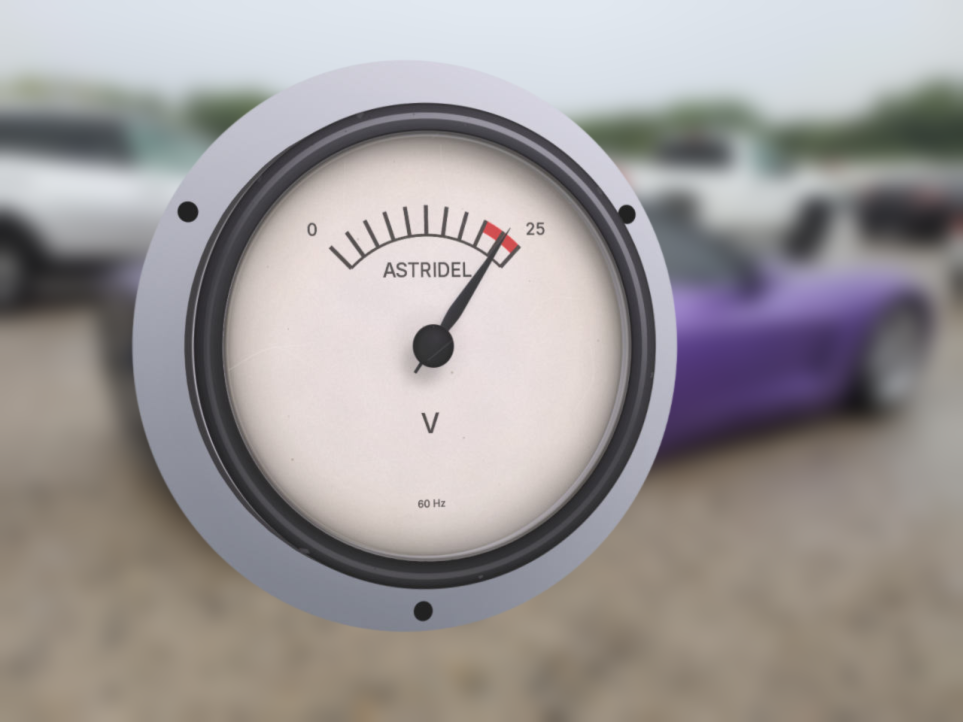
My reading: {"value": 22.5, "unit": "V"}
